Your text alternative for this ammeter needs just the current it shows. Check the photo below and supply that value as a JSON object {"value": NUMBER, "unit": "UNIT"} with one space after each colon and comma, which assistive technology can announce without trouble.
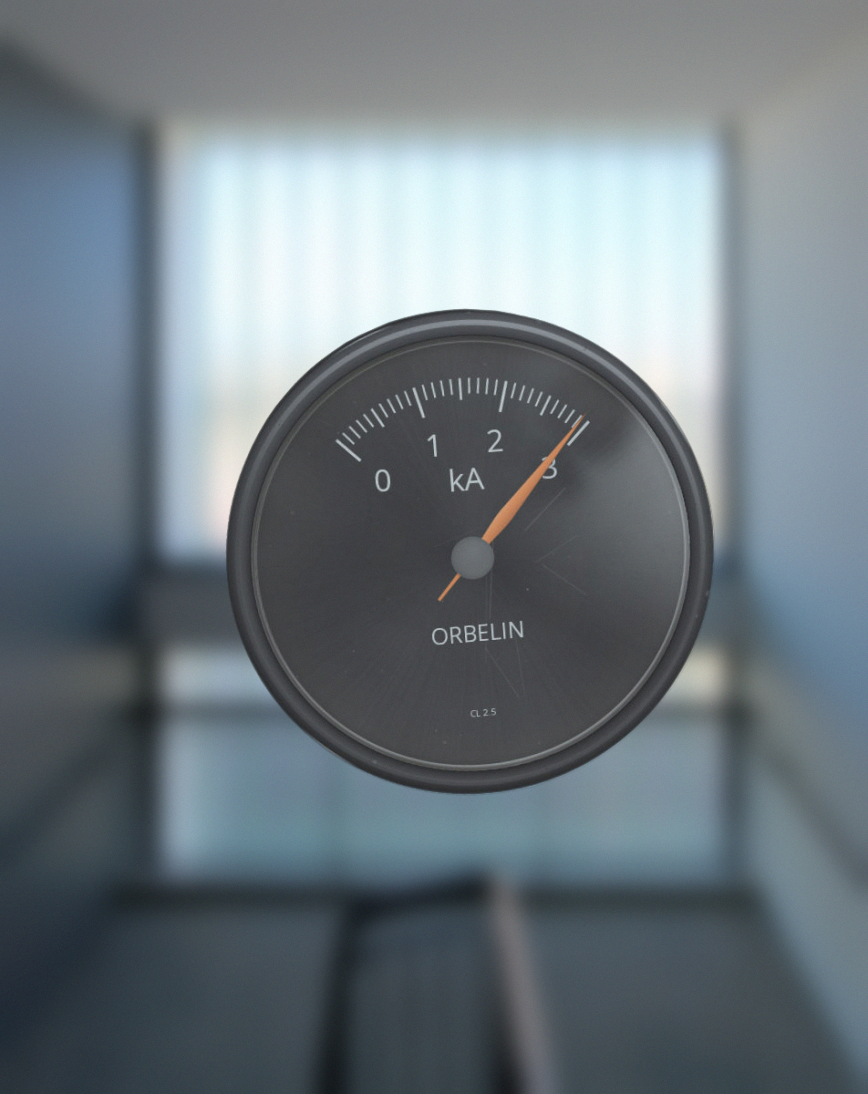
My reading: {"value": 2.9, "unit": "kA"}
